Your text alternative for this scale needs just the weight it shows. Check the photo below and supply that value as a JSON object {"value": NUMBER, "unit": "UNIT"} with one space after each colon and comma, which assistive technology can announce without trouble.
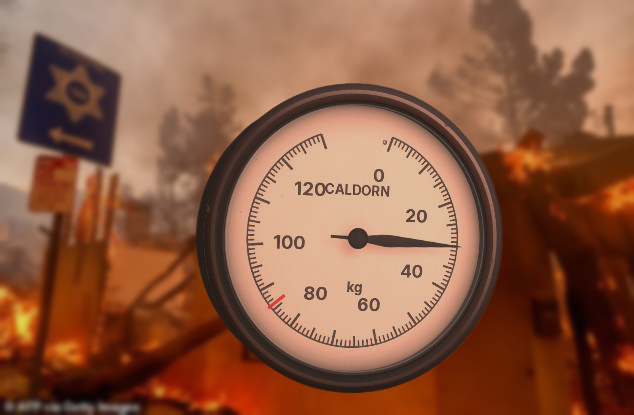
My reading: {"value": 30, "unit": "kg"}
